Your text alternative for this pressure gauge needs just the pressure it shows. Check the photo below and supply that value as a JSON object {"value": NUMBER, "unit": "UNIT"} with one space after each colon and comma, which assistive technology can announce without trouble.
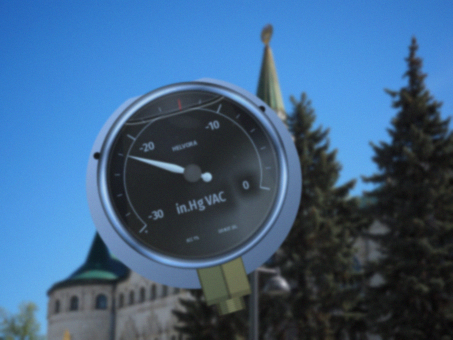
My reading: {"value": -22, "unit": "inHg"}
